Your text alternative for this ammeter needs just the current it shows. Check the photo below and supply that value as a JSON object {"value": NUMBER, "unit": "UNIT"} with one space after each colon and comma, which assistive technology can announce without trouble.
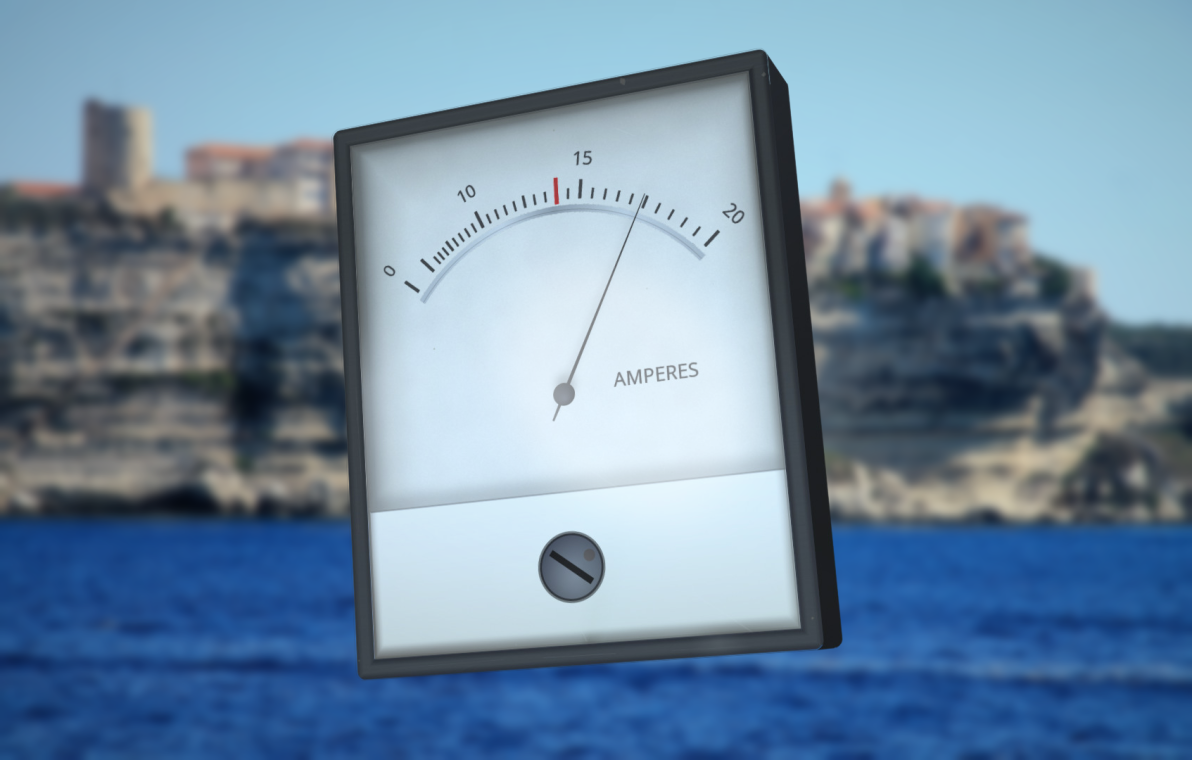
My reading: {"value": 17.5, "unit": "A"}
